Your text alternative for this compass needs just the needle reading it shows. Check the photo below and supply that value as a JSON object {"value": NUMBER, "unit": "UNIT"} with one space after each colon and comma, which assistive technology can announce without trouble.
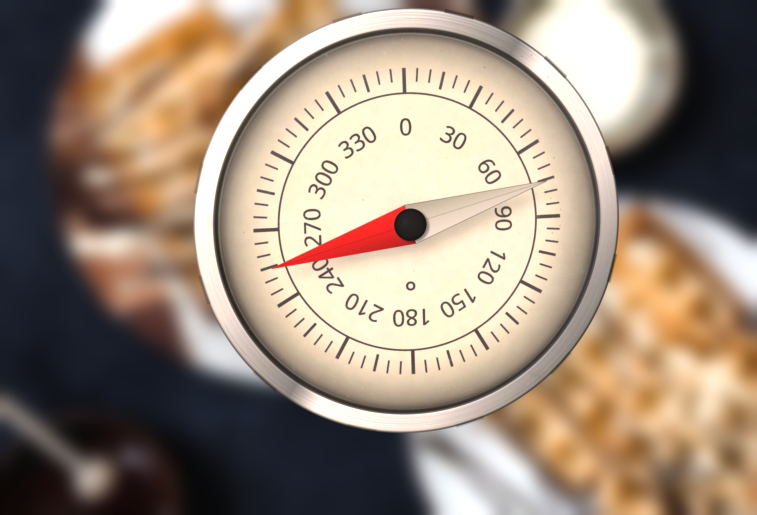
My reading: {"value": 255, "unit": "°"}
